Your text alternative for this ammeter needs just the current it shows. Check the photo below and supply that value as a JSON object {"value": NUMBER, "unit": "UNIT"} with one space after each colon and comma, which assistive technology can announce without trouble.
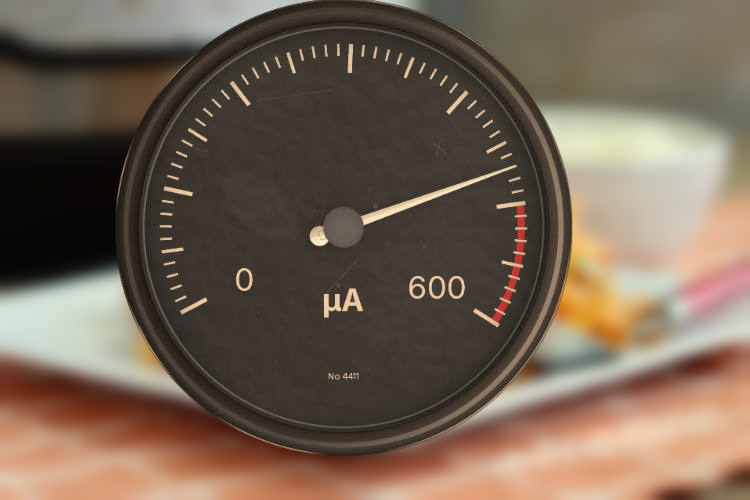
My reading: {"value": 470, "unit": "µA"}
